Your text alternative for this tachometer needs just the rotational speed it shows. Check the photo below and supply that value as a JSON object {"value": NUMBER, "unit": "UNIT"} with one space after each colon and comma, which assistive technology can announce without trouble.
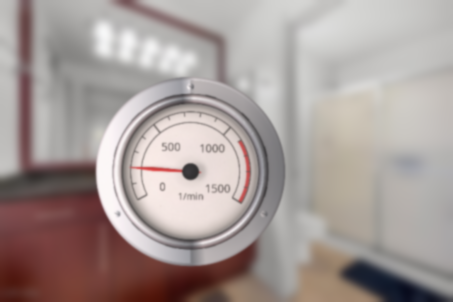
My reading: {"value": 200, "unit": "rpm"}
